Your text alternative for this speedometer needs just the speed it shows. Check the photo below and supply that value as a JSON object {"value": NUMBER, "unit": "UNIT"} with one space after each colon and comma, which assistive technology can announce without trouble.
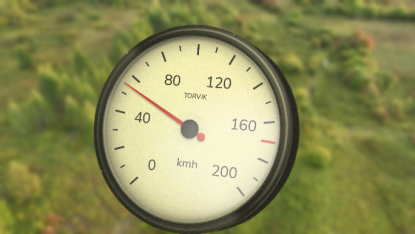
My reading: {"value": 55, "unit": "km/h"}
